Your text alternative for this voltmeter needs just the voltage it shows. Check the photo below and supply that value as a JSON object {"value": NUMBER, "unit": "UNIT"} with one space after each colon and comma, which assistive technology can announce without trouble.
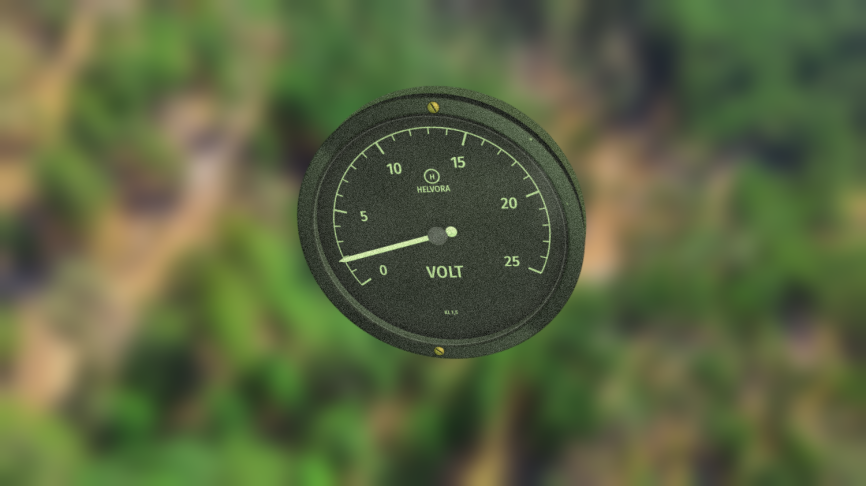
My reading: {"value": 2, "unit": "V"}
